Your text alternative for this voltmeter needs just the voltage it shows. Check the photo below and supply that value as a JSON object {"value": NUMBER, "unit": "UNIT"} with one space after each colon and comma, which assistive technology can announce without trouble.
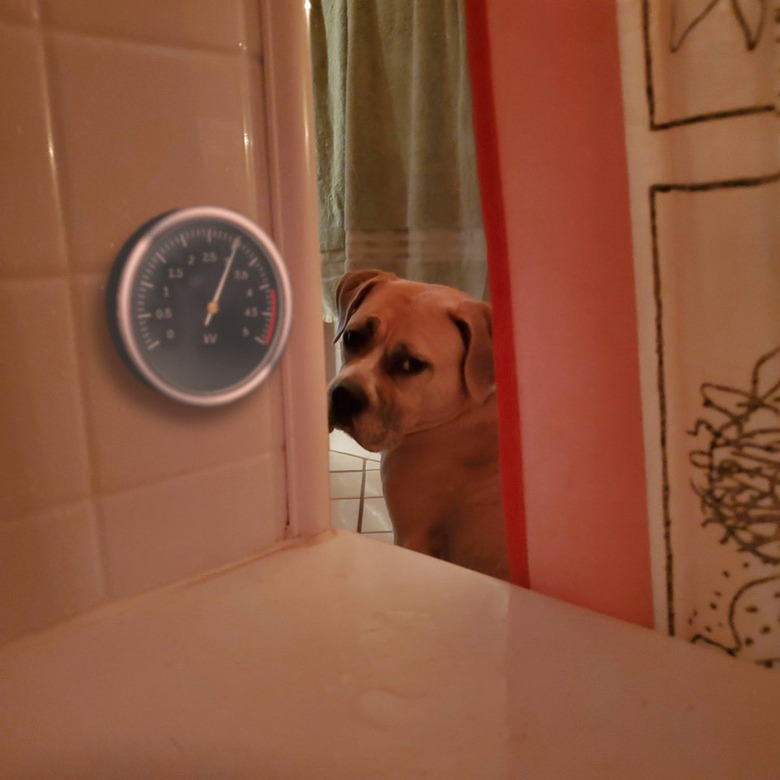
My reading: {"value": 3, "unit": "kV"}
